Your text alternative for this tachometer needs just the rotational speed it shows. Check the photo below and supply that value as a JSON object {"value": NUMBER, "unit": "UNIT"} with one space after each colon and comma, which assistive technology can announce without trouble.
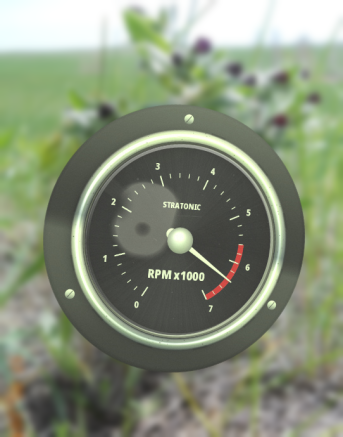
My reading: {"value": 6400, "unit": "rpm"}
